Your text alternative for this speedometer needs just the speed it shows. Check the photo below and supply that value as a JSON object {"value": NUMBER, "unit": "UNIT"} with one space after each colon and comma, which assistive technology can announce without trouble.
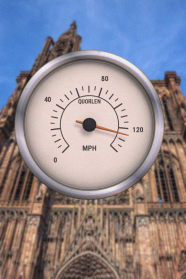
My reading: {"value": 125, "unit": "mph"}
